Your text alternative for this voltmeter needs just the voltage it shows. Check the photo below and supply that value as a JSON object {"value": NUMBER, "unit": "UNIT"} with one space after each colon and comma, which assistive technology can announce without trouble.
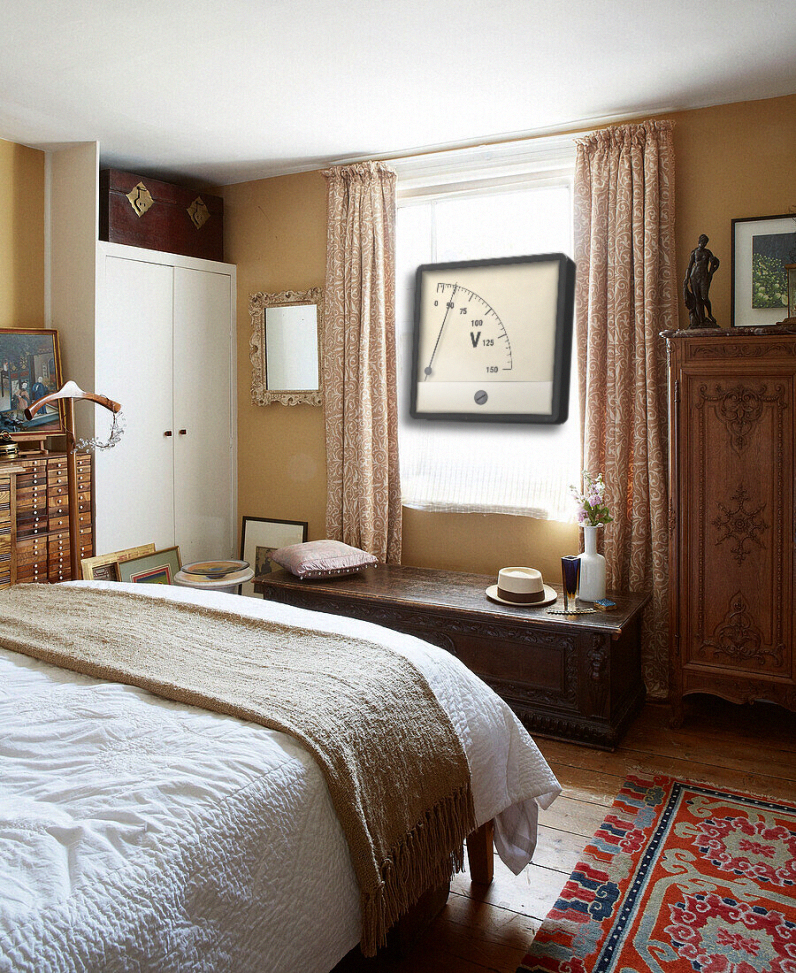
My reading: {"value": 50, "unit": "V"}
